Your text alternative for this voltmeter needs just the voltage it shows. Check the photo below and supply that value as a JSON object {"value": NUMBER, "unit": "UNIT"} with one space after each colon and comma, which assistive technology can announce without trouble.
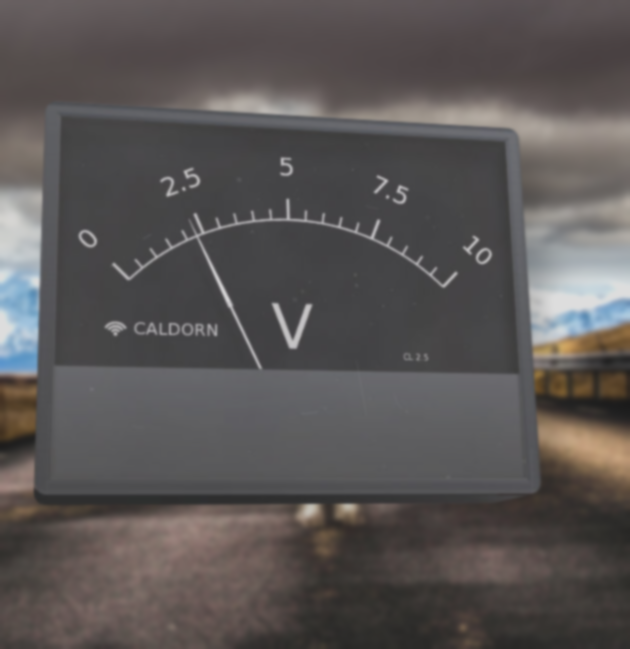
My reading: {"value": 2.25, "unit": "V"}
